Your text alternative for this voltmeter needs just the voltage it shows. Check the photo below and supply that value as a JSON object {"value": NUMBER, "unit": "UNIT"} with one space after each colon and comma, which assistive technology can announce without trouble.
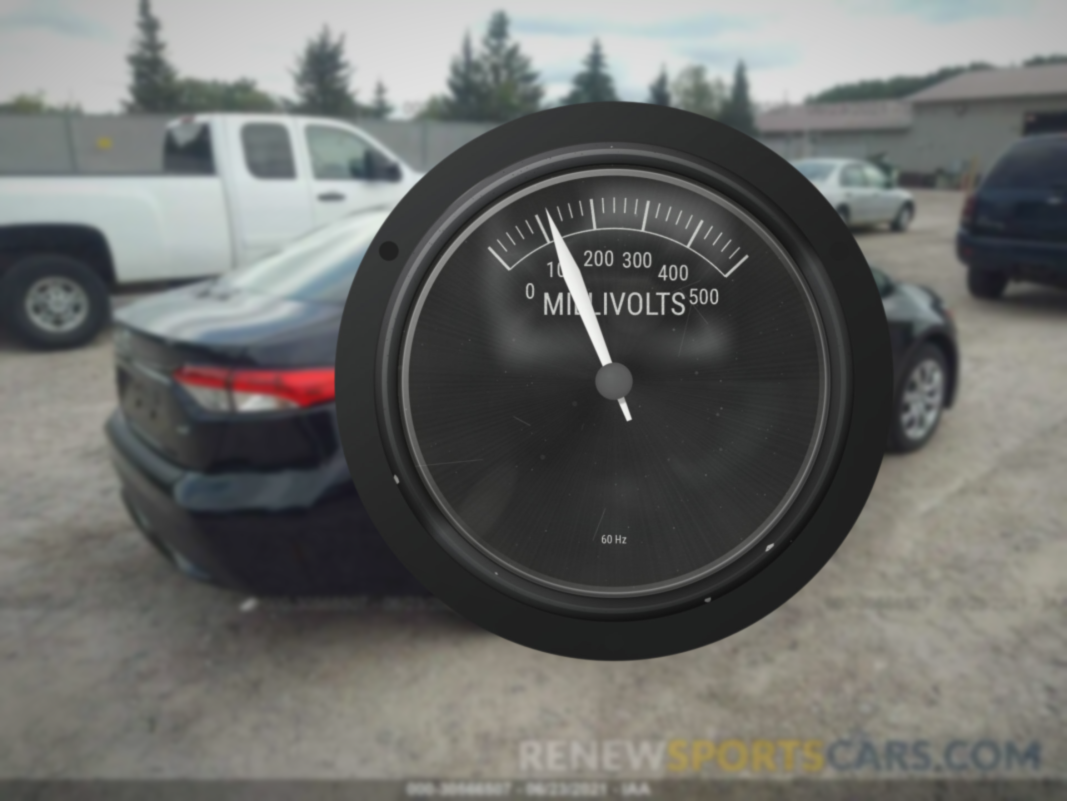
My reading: {"value": 120, "unit": "mV"}
